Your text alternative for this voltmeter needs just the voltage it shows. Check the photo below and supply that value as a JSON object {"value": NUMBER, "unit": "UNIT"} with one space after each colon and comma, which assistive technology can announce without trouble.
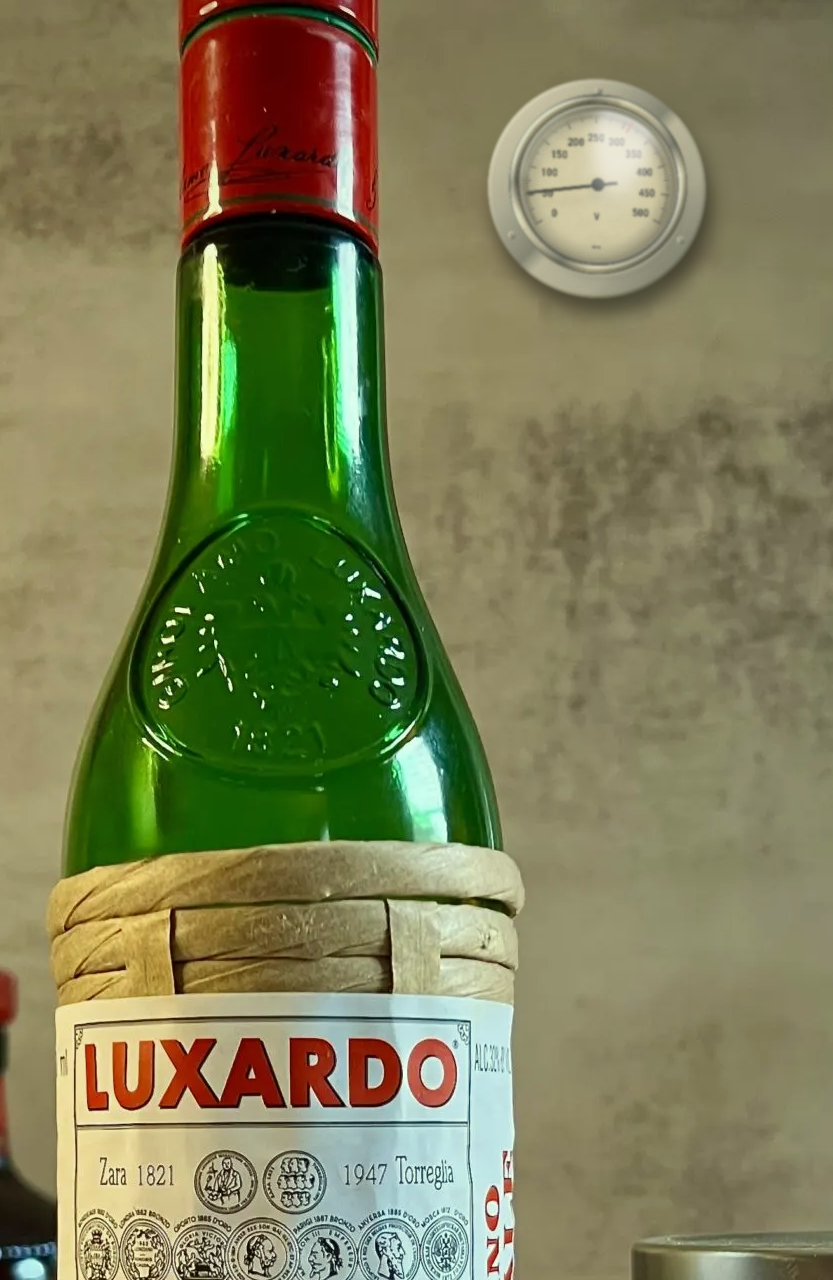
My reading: {"value": 50, "unit": "V"}
